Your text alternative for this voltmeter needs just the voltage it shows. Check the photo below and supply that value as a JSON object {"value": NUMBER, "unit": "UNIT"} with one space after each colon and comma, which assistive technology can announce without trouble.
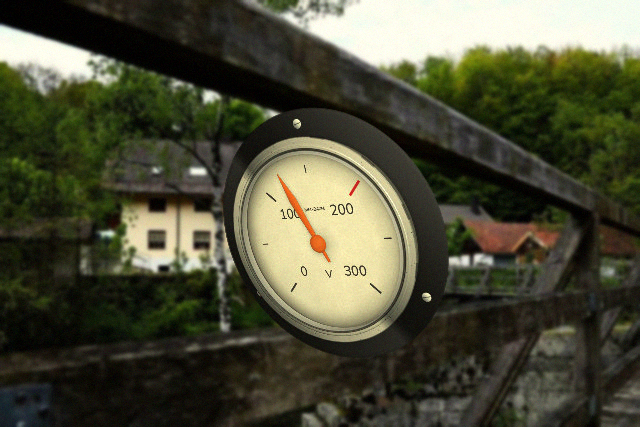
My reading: {"value": 125, "unit": "V"}
